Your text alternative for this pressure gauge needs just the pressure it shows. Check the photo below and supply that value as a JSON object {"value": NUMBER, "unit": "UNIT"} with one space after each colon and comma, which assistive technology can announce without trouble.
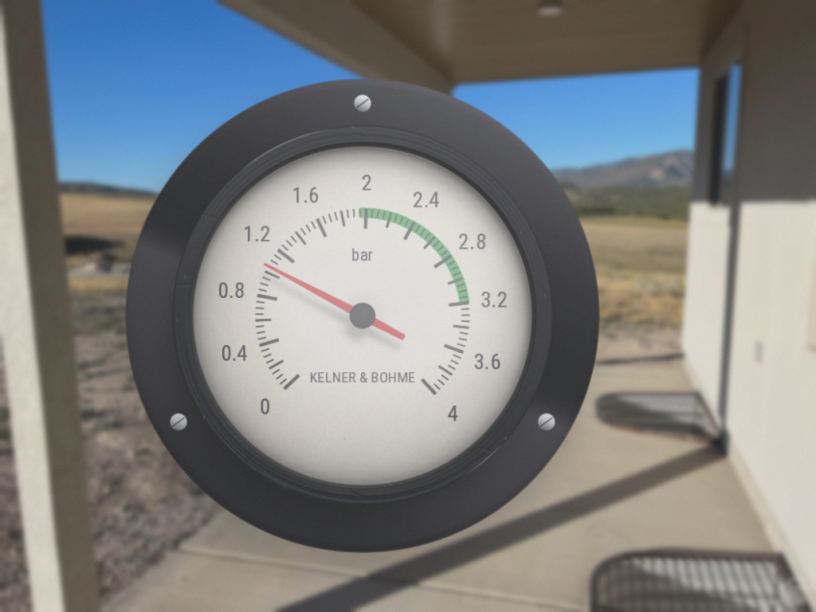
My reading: {"value": 1.05, "unit": "bar"}
